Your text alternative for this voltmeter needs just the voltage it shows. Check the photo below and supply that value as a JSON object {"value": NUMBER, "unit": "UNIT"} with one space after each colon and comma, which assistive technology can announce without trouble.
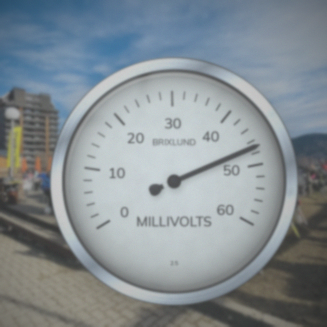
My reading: {"value": 47, "unit": "mV"}
